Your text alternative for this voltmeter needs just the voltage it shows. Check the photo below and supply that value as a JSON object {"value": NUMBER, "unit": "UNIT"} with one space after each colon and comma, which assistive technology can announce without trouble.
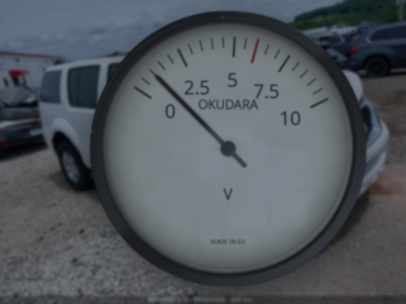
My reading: {"value": 1, "unit": "V"}
